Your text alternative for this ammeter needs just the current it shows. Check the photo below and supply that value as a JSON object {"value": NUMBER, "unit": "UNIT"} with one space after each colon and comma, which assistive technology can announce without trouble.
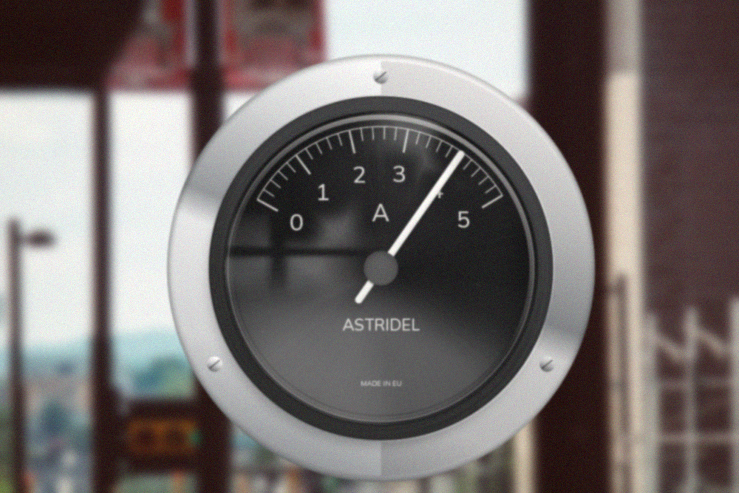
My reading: {"value": 4, "unit": "A"}
